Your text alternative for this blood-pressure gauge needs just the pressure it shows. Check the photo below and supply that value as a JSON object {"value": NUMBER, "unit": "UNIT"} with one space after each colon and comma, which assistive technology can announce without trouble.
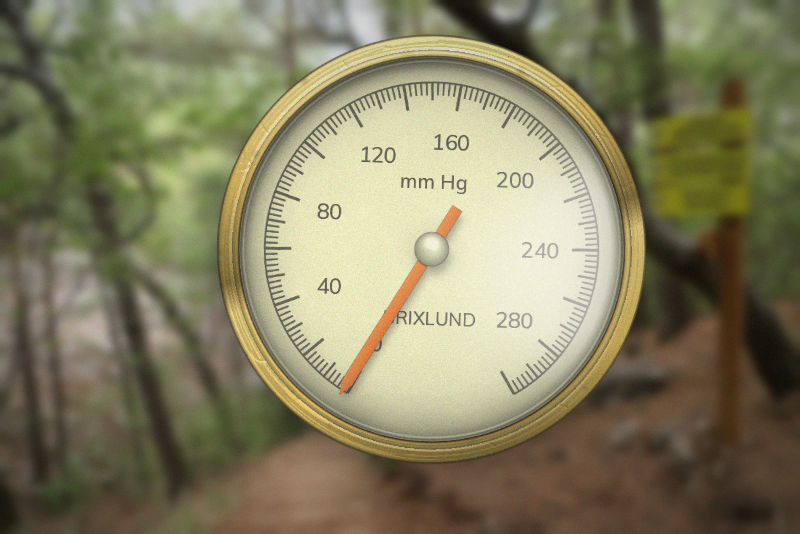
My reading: {"value": 2, "unit": "mmHg"}
